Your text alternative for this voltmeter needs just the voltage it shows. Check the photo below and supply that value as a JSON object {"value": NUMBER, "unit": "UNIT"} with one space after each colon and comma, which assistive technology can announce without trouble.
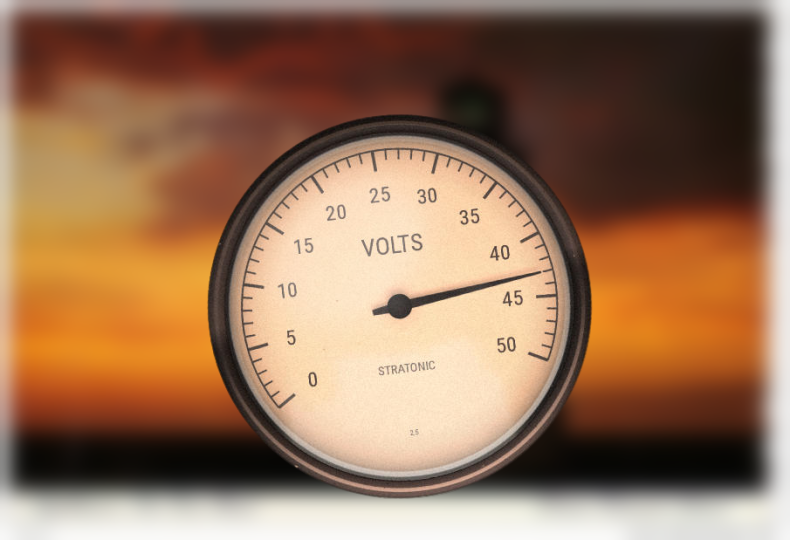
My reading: {"value": 43, "unit": "V"}
